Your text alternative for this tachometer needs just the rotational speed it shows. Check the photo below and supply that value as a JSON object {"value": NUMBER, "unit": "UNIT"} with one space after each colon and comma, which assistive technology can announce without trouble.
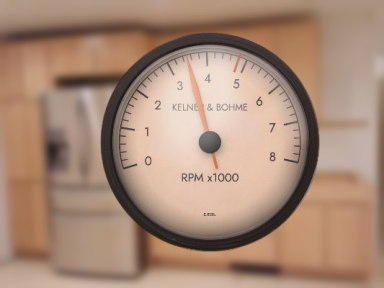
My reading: {"value": 3500, "unit": "rpm"}
